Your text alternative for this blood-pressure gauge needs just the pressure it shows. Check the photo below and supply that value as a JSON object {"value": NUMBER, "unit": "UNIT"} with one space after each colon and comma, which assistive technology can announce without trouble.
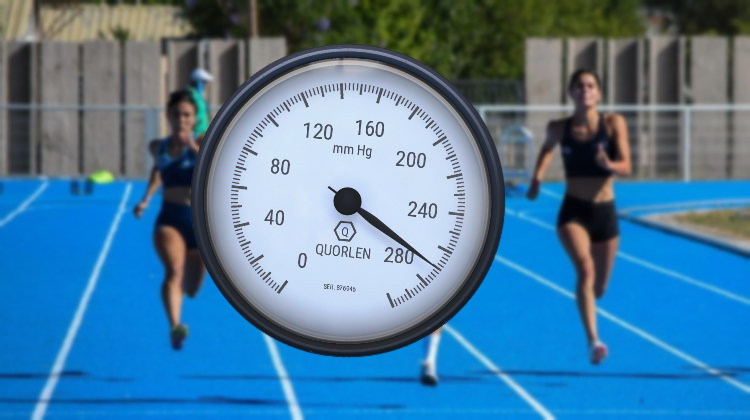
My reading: {"value": 270, "unit": "mmHg"}
